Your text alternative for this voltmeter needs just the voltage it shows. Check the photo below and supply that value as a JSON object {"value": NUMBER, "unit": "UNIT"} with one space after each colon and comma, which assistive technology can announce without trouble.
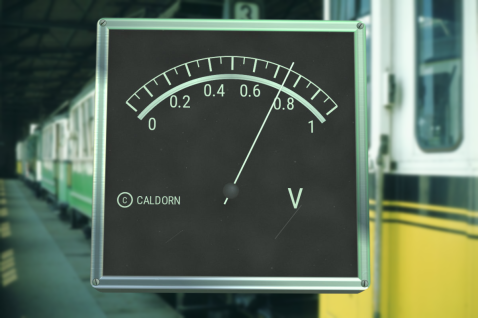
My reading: {"value": 0.75, "unit": "V"}
